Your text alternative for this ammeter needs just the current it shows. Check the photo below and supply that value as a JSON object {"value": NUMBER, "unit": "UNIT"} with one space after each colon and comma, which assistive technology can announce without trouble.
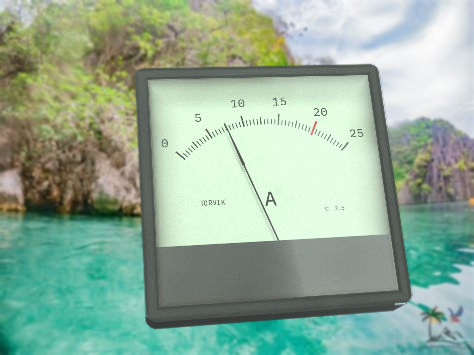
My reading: {"value": 7.5, "unit": "A"}
